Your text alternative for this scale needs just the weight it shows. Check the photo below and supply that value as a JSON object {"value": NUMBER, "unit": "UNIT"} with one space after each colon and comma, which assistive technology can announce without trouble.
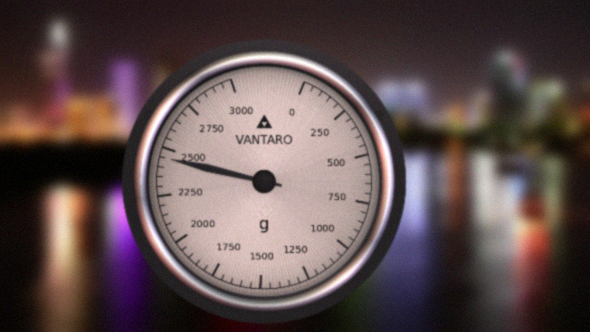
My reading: {"value": 2450, "unit": "g"}
